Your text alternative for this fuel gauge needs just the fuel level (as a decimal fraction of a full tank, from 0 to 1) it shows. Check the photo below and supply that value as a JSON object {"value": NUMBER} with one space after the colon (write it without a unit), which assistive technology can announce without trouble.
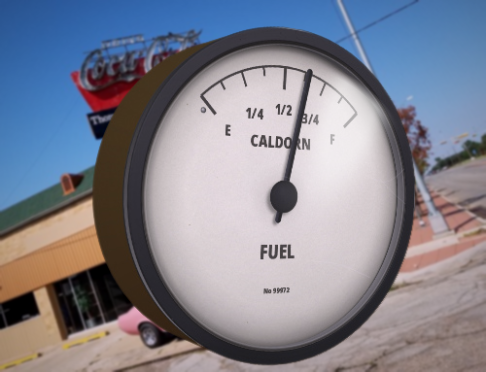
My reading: {"value": 0.625}
